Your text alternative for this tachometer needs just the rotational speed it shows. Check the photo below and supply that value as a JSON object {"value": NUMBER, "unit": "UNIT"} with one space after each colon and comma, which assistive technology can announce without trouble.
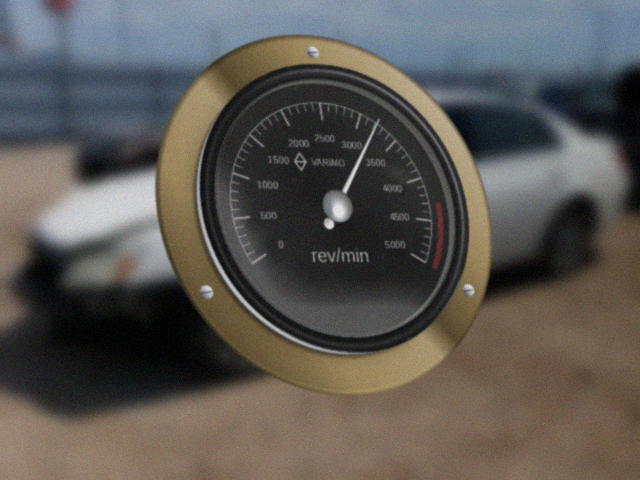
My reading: {"value": 3200, "unit": "rpm"}
